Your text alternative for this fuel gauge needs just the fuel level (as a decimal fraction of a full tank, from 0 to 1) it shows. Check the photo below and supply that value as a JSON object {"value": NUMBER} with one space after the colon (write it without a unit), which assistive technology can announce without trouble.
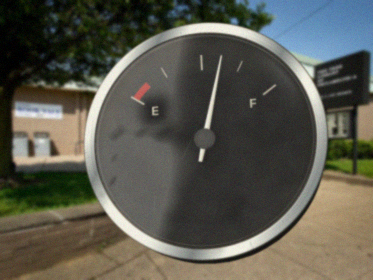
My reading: {"value": 0.625}
